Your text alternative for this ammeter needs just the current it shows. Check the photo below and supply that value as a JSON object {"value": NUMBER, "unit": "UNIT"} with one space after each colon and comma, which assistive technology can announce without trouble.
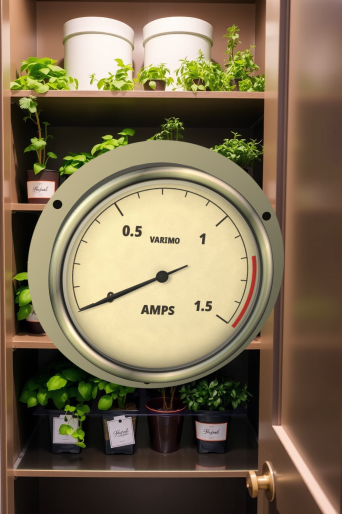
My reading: {"value": 0, "unit": "A"}
